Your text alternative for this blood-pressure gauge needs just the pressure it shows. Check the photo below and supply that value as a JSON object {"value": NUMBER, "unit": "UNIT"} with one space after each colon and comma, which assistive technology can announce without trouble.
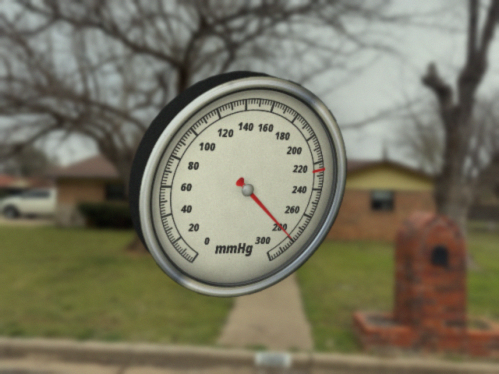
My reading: {"value": 280, "unit": "mmHg"}
